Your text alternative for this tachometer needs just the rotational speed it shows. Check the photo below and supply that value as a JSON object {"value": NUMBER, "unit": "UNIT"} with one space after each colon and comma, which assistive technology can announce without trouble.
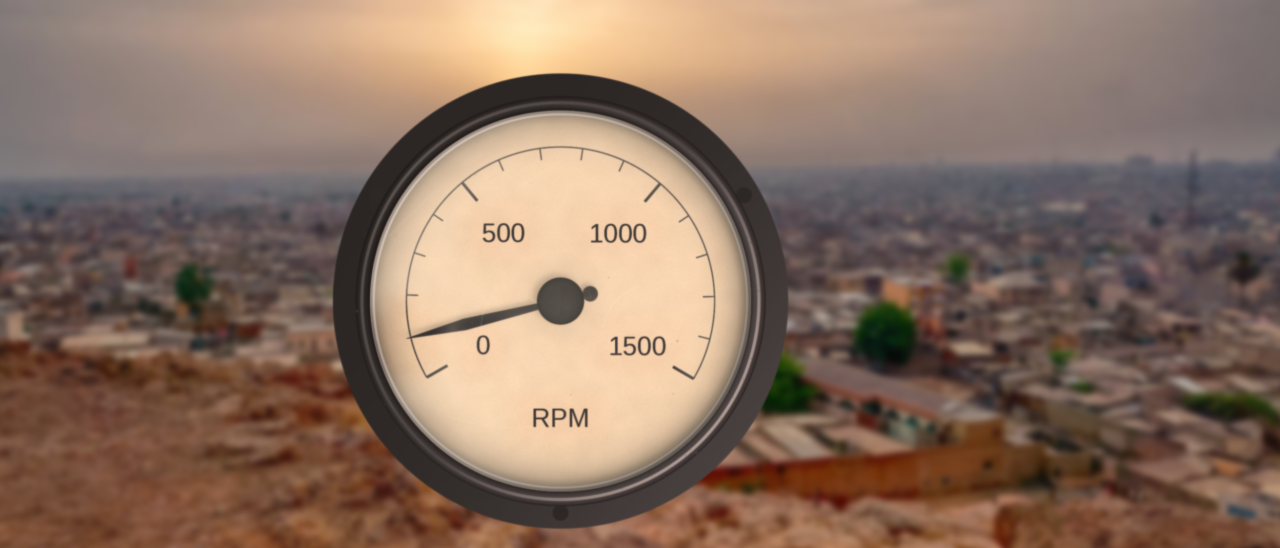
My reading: {"value": 100, "unit": "rpm"}
